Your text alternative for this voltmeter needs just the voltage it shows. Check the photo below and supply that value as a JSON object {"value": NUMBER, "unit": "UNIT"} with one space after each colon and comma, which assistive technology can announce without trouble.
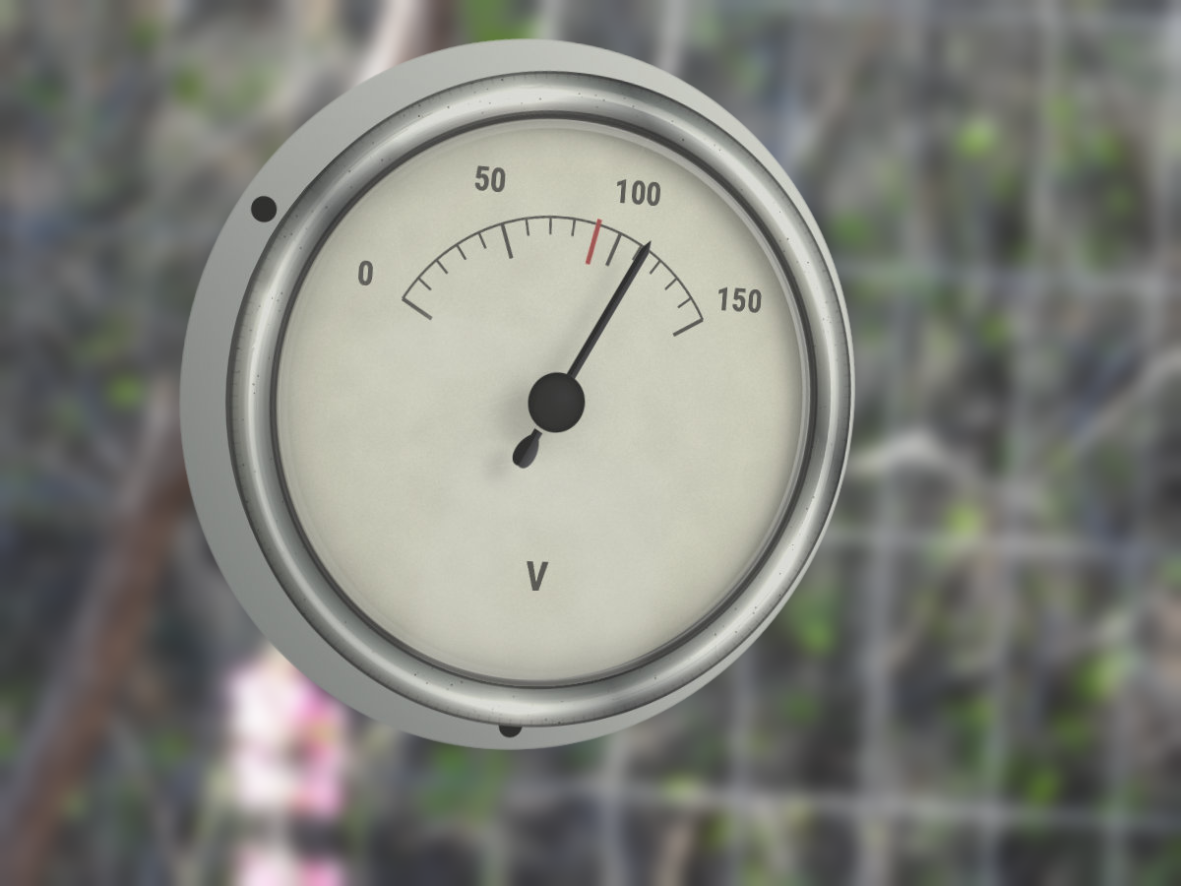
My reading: {"value": 110, "unit": "V"}
